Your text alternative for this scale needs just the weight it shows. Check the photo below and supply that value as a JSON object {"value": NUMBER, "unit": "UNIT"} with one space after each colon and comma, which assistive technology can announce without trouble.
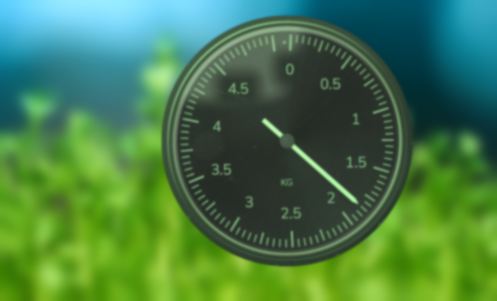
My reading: {"value": 1.85, "unit": "kg"}
